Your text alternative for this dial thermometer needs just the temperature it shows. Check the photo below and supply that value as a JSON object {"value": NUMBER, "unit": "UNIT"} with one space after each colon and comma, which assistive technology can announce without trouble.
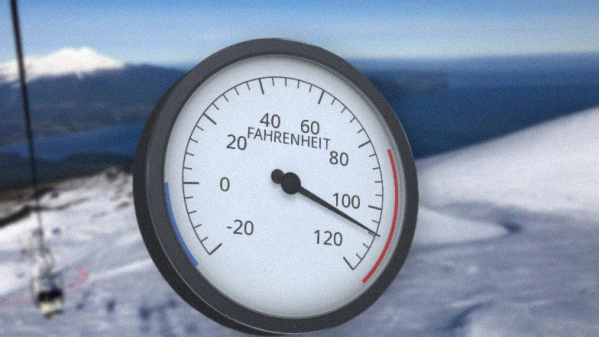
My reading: {"value": 108, "unit": "°F"}
